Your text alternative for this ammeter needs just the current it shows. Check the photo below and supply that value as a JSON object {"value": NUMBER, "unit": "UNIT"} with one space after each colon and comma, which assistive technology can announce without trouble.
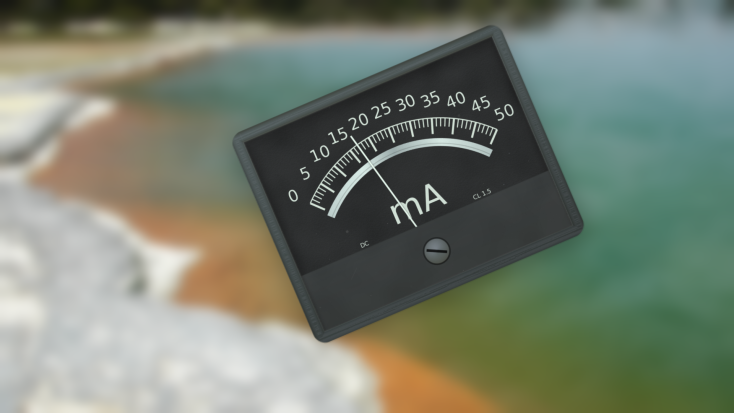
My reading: {"value": 17, "unit": "mA"}
